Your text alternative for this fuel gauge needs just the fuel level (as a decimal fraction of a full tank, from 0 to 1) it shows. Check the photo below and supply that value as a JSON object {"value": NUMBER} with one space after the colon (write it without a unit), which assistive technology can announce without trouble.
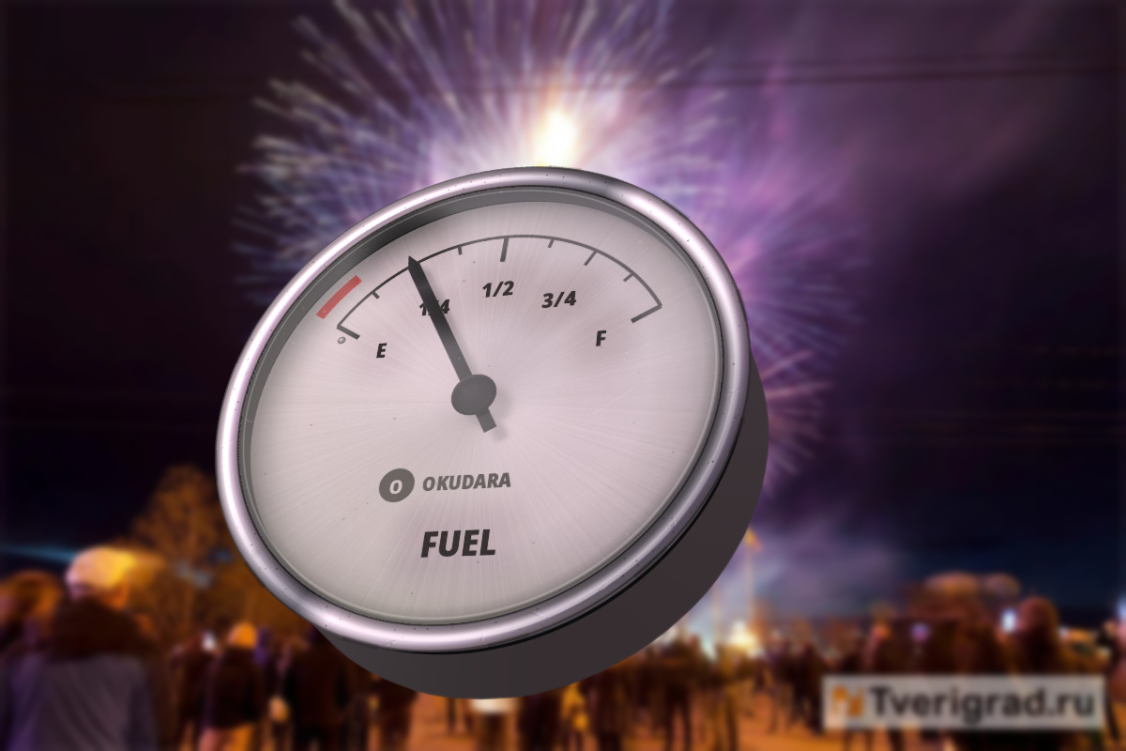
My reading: {"value": 0.25}
